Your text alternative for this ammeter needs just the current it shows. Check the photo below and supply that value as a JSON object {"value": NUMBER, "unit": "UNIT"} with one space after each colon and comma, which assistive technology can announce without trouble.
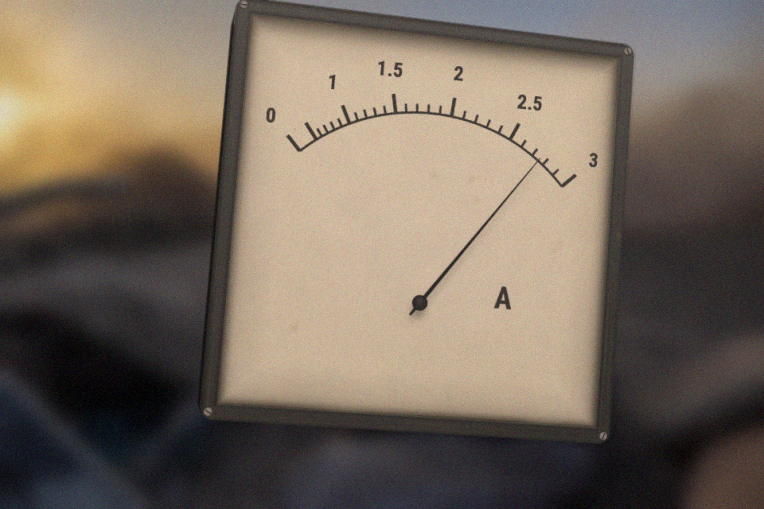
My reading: {"value": 2.75, "unit": "A"}
